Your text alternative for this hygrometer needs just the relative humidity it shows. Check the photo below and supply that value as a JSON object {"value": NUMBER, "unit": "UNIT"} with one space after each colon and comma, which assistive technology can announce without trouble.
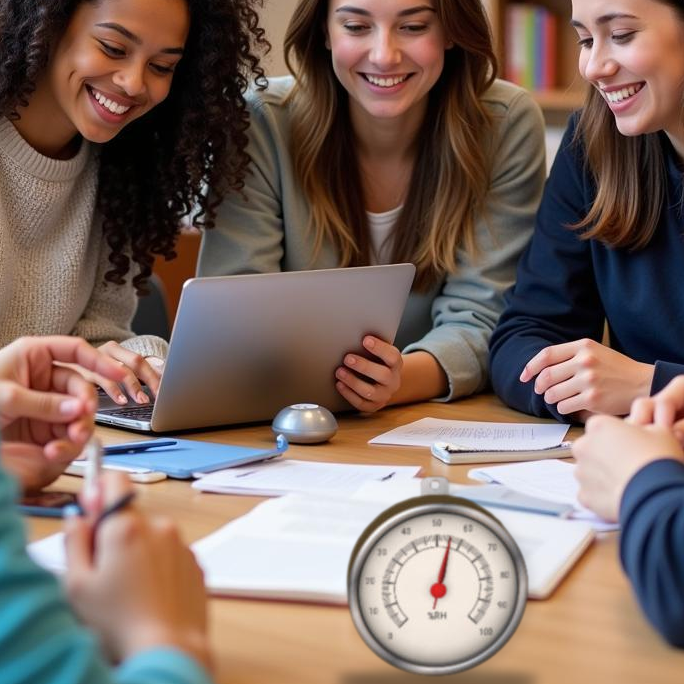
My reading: {"value": 55, "unit": "%"}
